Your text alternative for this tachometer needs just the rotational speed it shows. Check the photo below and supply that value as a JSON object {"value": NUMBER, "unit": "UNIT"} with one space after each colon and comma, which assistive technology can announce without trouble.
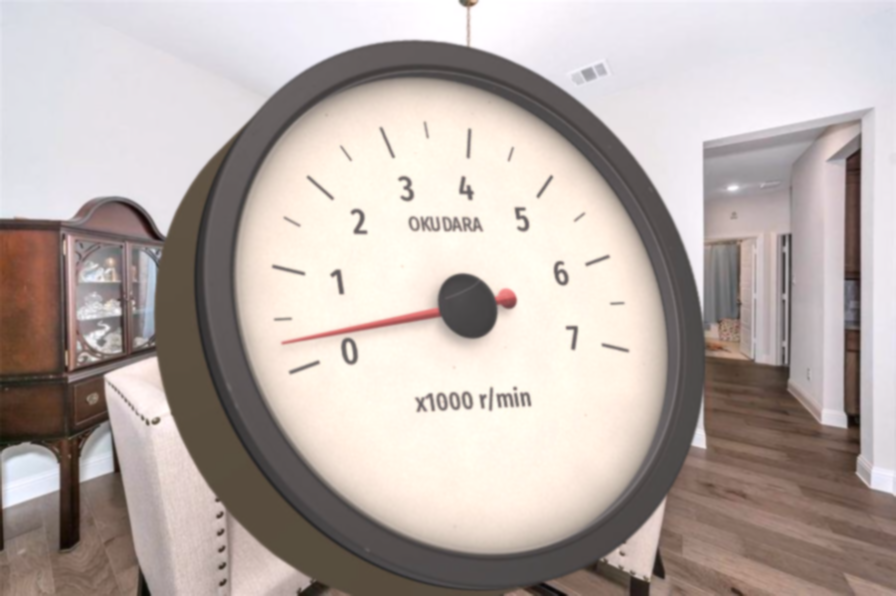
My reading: {"value": 250, "unit": "rpm"}
